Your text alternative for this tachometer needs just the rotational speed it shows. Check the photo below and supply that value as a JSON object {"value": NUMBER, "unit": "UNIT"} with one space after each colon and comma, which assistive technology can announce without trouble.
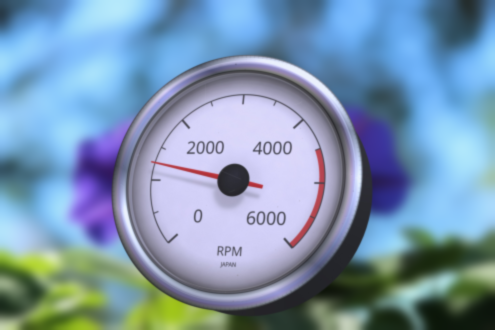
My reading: {"value": 1250, "unit": "rpm"}
